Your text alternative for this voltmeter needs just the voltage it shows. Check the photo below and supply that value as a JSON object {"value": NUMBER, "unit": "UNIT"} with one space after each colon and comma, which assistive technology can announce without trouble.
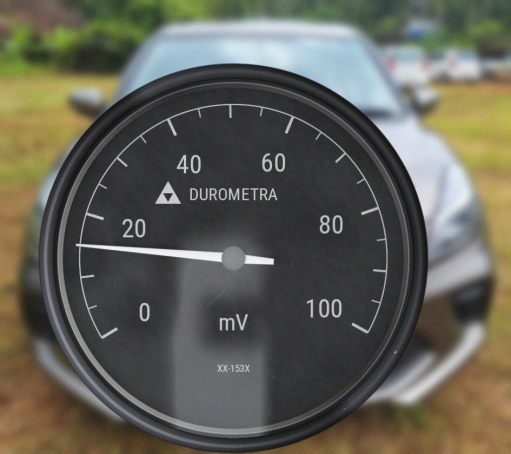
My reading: {"value": 15, "unit": "mV"}
